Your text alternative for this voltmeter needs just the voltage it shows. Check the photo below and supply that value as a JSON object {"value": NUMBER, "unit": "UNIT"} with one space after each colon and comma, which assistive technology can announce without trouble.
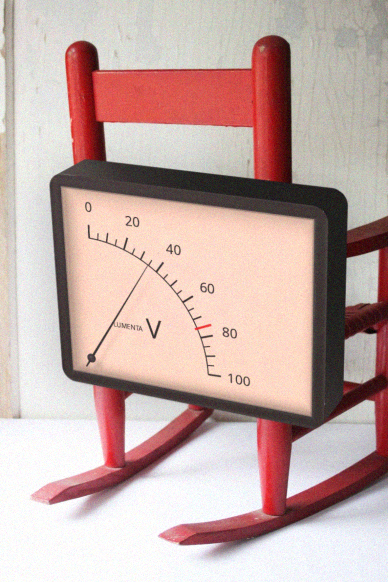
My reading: {"value": 35, "unit": "V"}
